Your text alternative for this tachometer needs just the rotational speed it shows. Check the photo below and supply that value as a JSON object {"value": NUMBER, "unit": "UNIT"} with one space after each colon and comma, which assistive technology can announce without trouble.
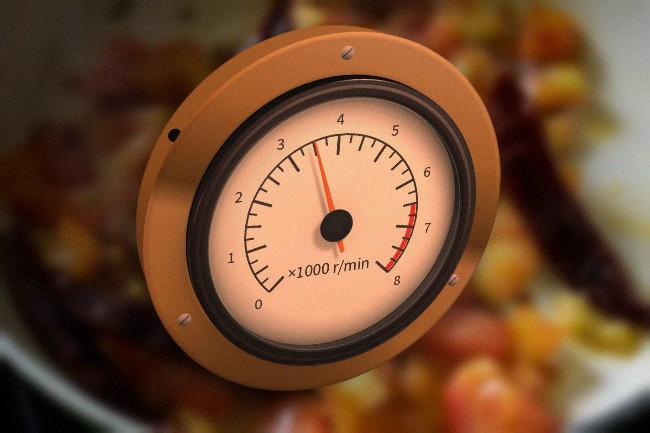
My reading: {"value": 3500, "unit": "rpm"}
